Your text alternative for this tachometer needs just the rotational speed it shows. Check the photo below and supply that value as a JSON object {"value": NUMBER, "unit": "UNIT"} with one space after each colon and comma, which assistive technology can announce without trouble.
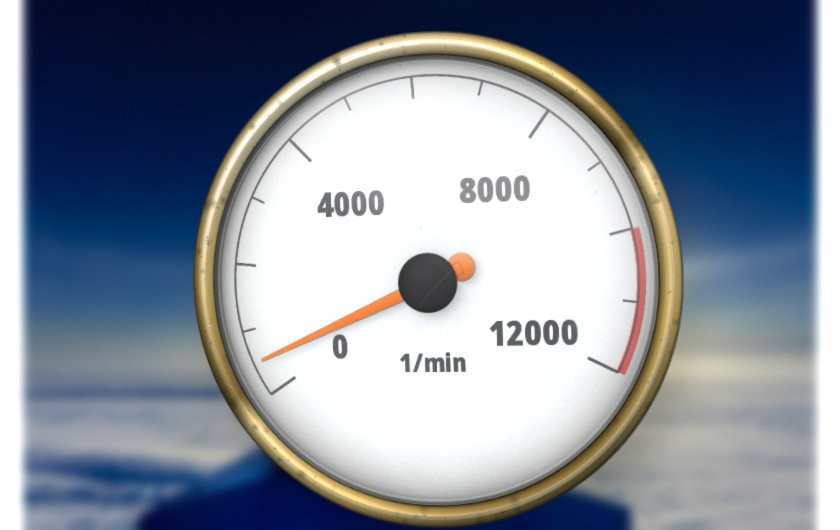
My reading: {"value": 500, "unit": "rpm"}
